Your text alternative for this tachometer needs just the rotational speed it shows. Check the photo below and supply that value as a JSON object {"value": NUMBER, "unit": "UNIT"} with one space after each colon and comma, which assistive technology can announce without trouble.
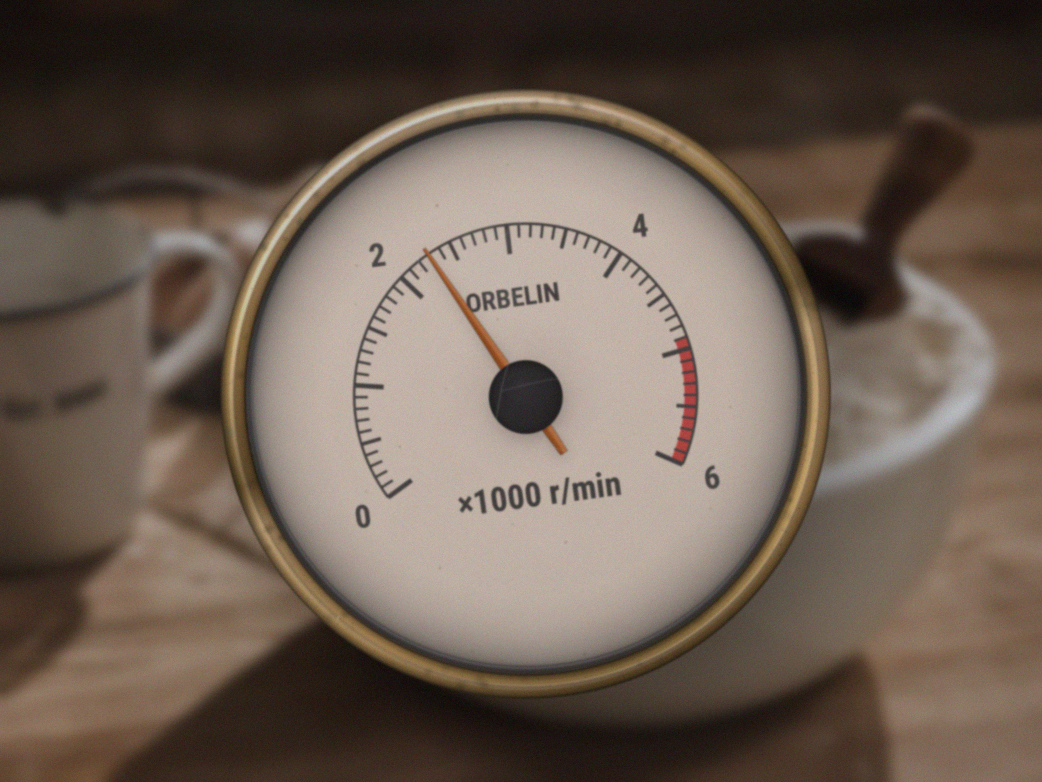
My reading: {"value": 2300, "unit": "rpm"}
